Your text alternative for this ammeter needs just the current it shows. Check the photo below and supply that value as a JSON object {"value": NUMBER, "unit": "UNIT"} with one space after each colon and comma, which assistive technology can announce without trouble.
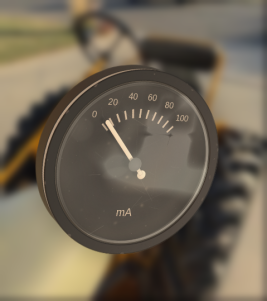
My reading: {"value": 5, "unit": "mA"}
